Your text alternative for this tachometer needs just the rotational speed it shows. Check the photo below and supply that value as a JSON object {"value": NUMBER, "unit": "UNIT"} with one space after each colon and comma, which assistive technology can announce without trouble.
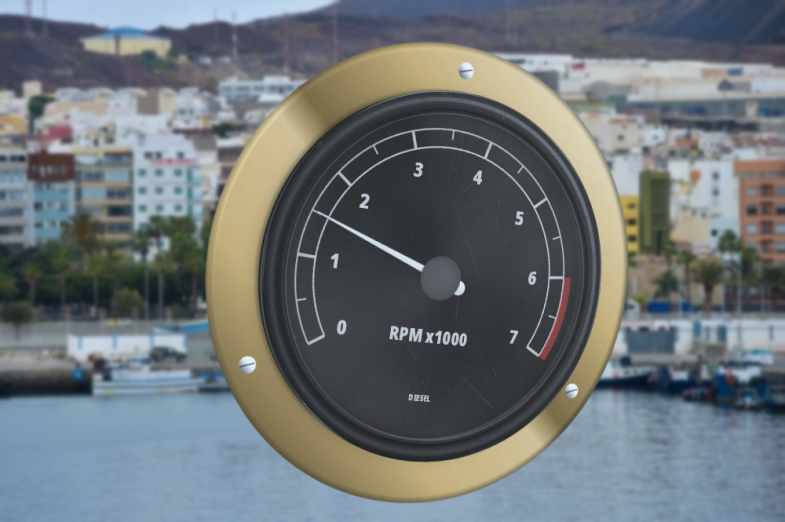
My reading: {"value": 1500, "unit": "rpm"}
